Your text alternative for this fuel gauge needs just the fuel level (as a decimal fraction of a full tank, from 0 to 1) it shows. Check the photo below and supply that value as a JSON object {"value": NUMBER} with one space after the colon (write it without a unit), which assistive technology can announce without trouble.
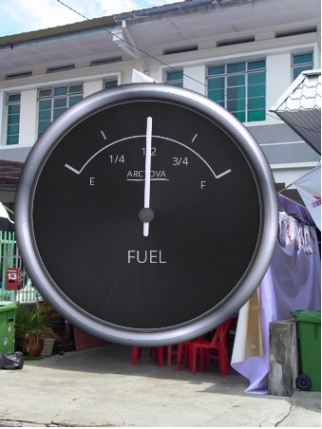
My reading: {"value": 0.5}
